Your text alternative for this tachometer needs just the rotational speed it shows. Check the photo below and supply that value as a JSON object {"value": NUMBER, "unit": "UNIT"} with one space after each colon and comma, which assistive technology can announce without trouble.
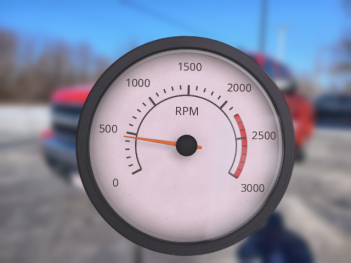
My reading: {"value": 450, "unit": "rpm"}
